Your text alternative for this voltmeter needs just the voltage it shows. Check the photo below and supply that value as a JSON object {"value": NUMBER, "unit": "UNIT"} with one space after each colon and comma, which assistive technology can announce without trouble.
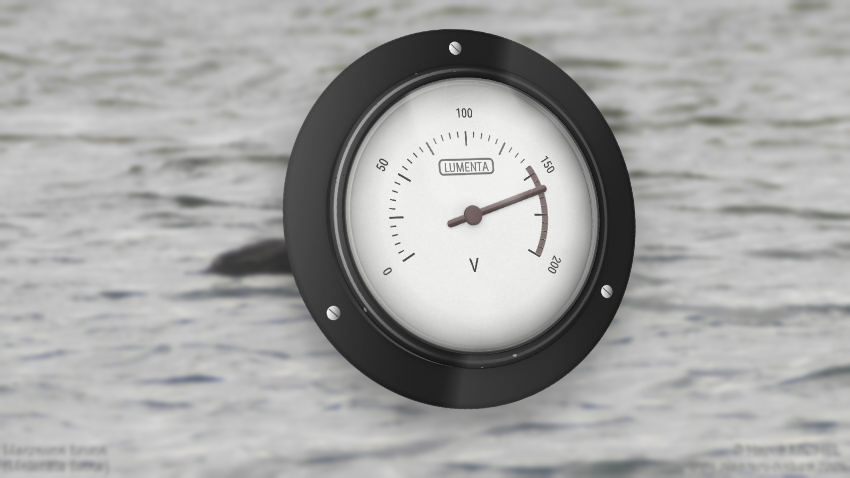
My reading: {"value": 160, "unit": "V"}
